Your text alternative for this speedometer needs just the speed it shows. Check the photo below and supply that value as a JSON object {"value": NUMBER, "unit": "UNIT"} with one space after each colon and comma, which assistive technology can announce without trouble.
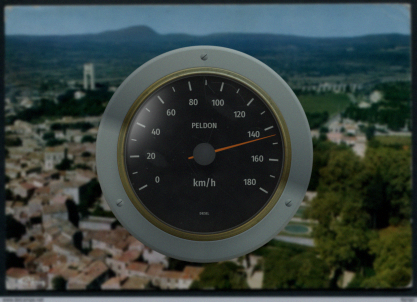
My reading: {"value": 145, "unit": "km/h"}
